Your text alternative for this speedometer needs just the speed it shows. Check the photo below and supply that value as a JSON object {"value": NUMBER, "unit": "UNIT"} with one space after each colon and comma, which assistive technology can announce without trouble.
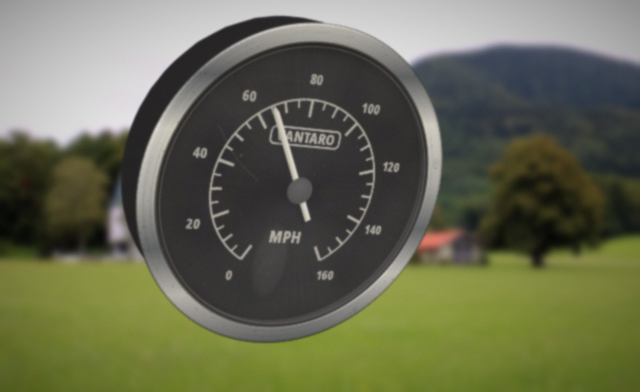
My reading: {"value": 65, "unit": "mph"}
